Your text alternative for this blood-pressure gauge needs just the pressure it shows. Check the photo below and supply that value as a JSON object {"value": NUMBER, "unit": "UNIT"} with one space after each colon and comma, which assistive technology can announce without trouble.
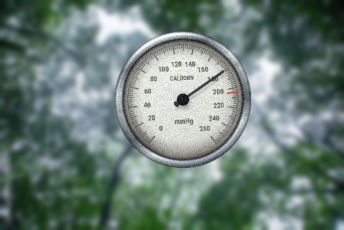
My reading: {"value": 180, "unit": "mmHg"}
